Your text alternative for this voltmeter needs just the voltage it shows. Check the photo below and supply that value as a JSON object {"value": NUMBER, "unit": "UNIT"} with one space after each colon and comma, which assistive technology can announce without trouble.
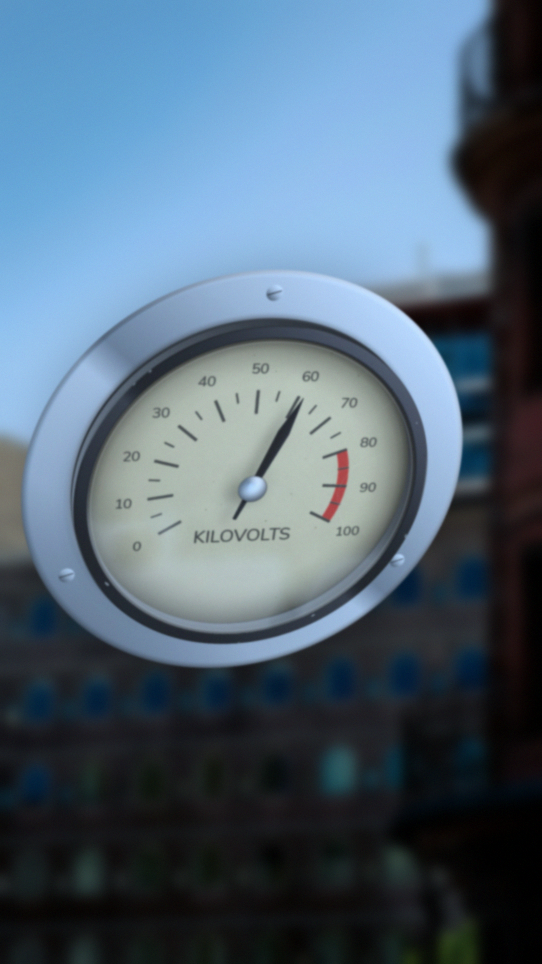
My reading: {"value": 60, "unit": "kV"}
